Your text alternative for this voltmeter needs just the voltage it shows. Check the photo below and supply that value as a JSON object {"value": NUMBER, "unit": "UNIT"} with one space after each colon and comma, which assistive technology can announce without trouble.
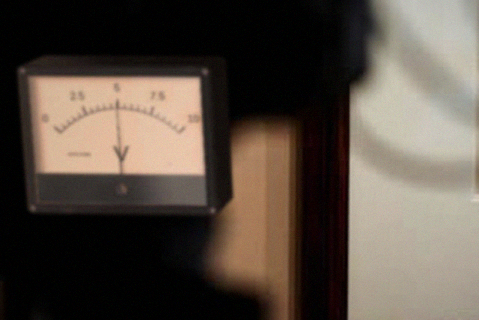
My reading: {"value": 5, "unit": "V"}
